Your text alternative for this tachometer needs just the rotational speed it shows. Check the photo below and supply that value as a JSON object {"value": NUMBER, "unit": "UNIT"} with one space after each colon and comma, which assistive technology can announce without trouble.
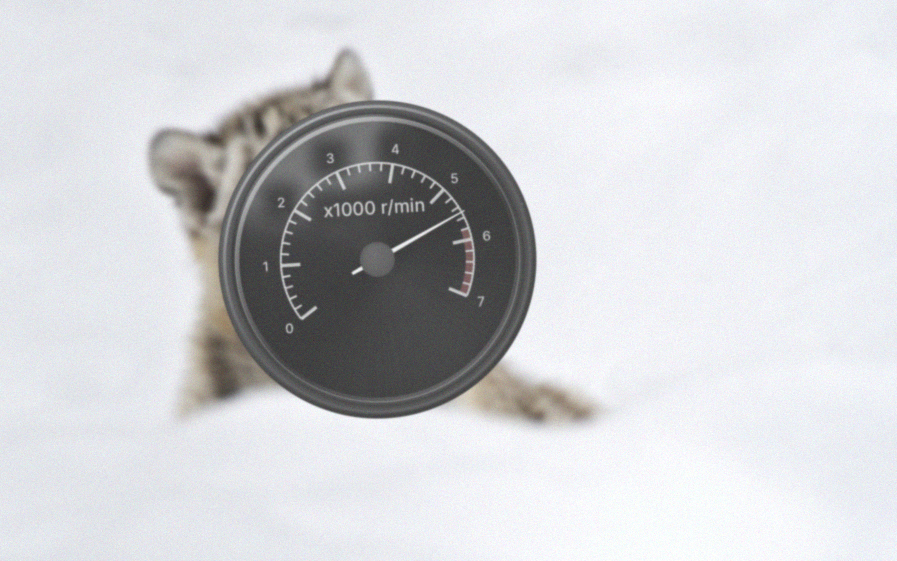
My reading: {"value": 5500, "unit": "rpm"}
